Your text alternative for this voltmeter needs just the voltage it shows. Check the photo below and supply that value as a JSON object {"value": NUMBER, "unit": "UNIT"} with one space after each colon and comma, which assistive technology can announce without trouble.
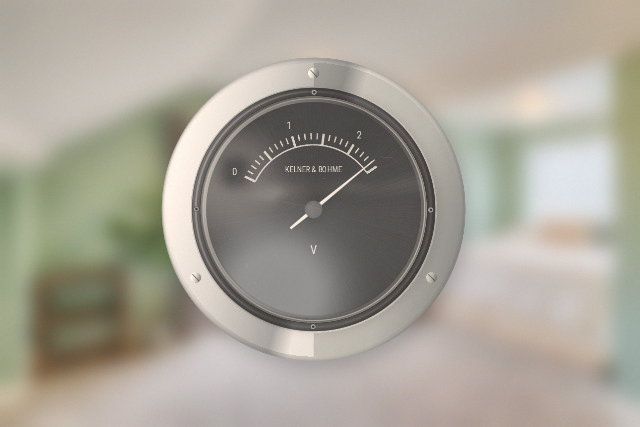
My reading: {"value": 2.4, "unit": "V"}
